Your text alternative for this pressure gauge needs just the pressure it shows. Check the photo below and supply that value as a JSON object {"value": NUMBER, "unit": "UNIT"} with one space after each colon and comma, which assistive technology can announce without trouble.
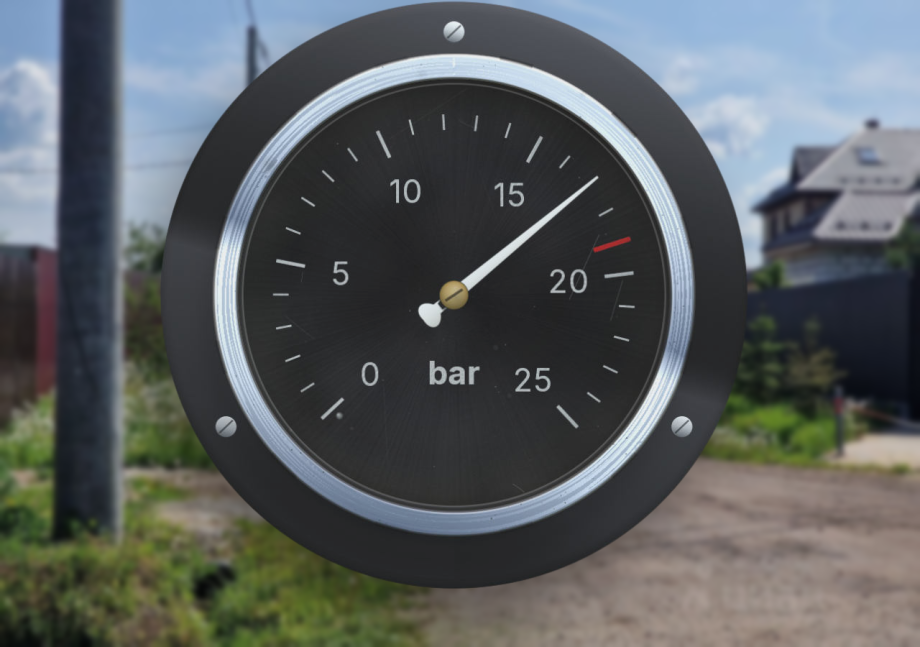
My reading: {"value": 17, "unit": "bar"}
